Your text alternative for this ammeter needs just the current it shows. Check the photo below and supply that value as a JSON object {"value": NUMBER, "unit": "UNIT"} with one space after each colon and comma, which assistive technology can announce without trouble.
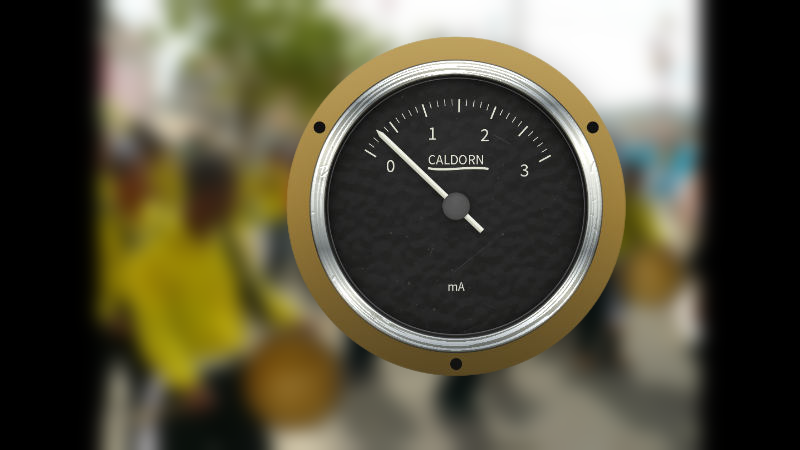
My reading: {"value": 0.3, "unit": "mA"}
